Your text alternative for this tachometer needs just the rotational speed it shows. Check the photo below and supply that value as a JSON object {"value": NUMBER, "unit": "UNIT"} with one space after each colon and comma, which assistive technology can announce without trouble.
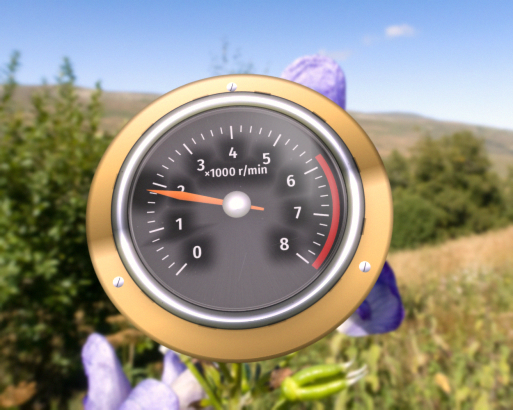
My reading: {"value": 1800, "unit": "rpm"}
